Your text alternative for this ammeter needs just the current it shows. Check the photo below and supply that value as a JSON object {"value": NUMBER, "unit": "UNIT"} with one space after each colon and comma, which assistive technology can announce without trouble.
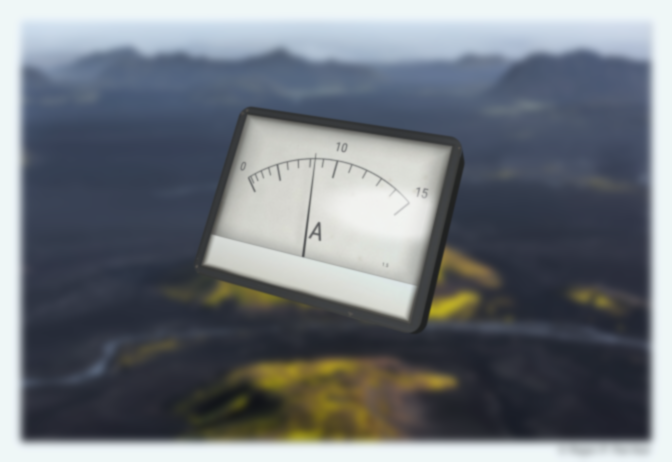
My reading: {"value": 8.5, "unit": "A"}
